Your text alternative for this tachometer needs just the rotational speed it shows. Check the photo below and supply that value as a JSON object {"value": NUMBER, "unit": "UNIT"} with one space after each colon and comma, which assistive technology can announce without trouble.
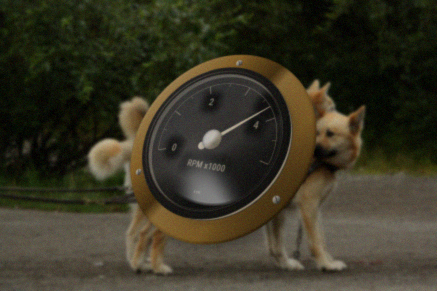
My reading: {"value": 3750, "unit": "rpm"}
